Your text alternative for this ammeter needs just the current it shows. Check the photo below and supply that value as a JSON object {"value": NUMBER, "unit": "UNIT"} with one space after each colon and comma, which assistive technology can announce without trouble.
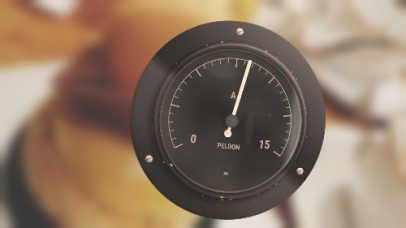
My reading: {"value": 8.25, "unit": "A"}
